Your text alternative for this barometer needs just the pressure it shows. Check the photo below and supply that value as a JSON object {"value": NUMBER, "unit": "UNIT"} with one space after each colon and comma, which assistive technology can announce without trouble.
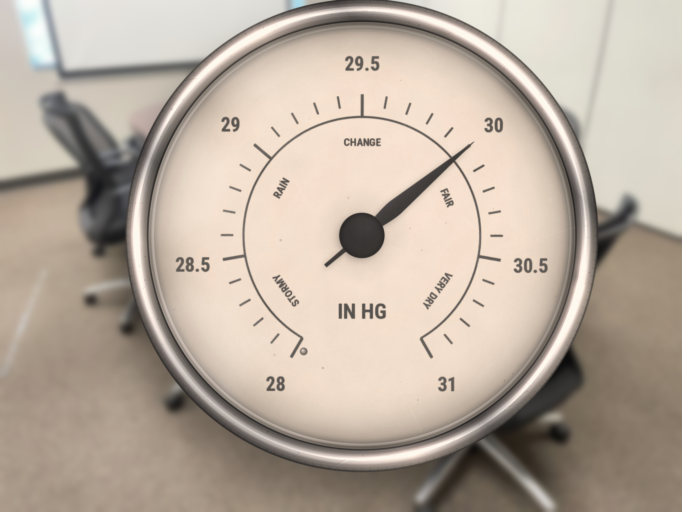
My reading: {"value": 30, "unit": "inHg"}
